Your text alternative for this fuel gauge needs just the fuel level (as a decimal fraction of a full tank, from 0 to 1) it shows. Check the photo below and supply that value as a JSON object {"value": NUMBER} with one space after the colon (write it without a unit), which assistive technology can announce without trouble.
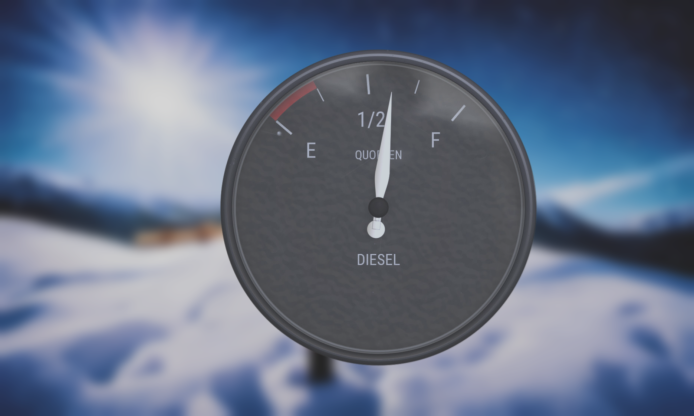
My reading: {"value": 0.625}
